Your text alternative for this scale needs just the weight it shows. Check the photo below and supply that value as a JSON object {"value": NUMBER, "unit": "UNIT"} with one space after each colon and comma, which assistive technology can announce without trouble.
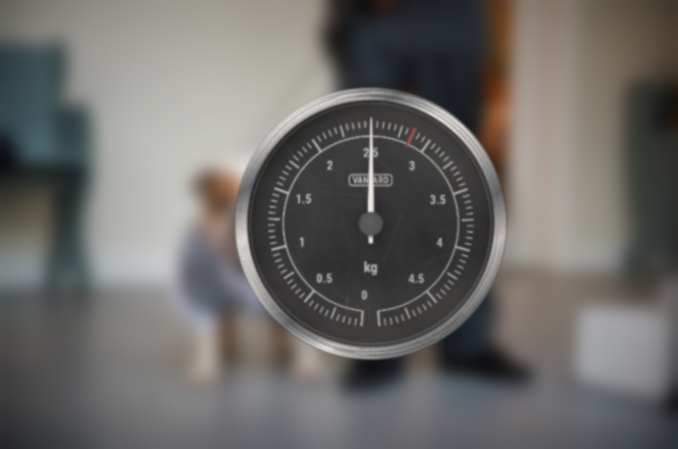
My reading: {"value": 2.5, "unit": "kg"}
